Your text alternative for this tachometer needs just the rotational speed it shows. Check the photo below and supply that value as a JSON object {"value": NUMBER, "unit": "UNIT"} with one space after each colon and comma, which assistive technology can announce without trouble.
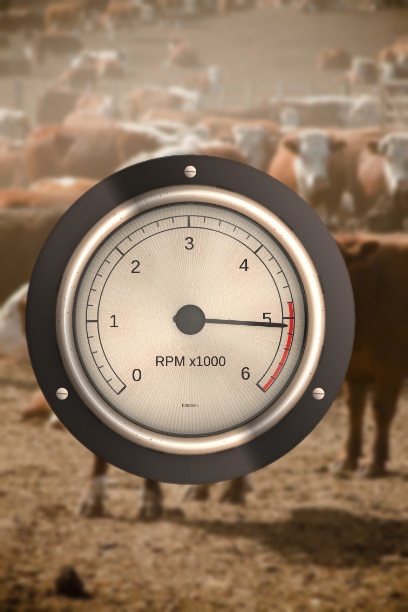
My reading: {"value": 5100, "unit": "rpm"}
